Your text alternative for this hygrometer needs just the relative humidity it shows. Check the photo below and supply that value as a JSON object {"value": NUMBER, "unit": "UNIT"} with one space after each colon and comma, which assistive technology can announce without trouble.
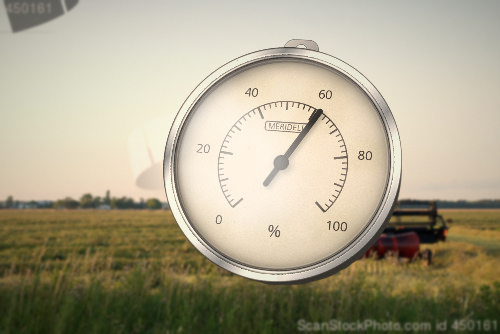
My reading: {"value": 62, "unit": "%"}
